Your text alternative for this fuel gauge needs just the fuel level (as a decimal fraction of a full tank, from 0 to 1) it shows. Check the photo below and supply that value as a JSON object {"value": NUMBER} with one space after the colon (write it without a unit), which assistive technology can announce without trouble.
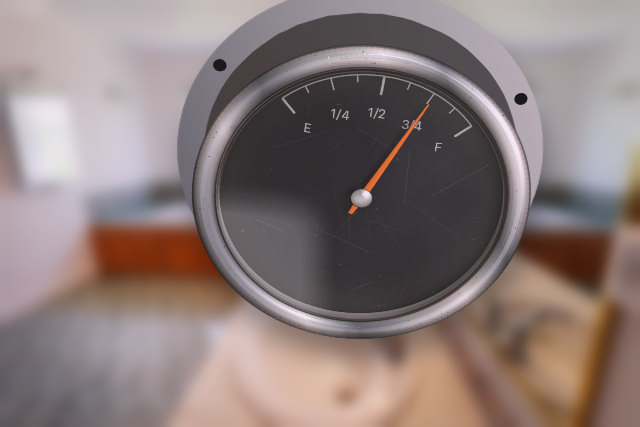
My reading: {"value": 0.75}
